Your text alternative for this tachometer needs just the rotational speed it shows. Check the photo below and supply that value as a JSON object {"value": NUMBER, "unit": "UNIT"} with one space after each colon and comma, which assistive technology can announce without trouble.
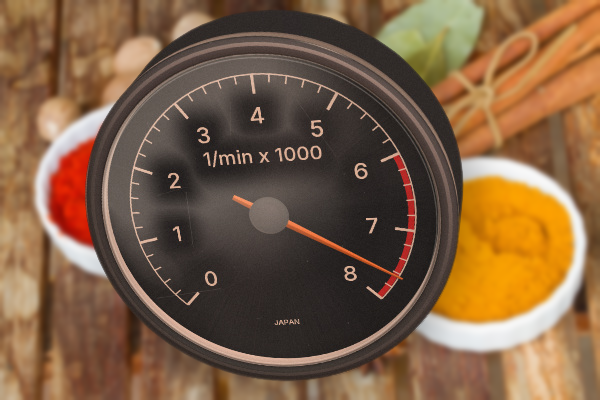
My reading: {"value": 7600, "unit": "rpm"}
